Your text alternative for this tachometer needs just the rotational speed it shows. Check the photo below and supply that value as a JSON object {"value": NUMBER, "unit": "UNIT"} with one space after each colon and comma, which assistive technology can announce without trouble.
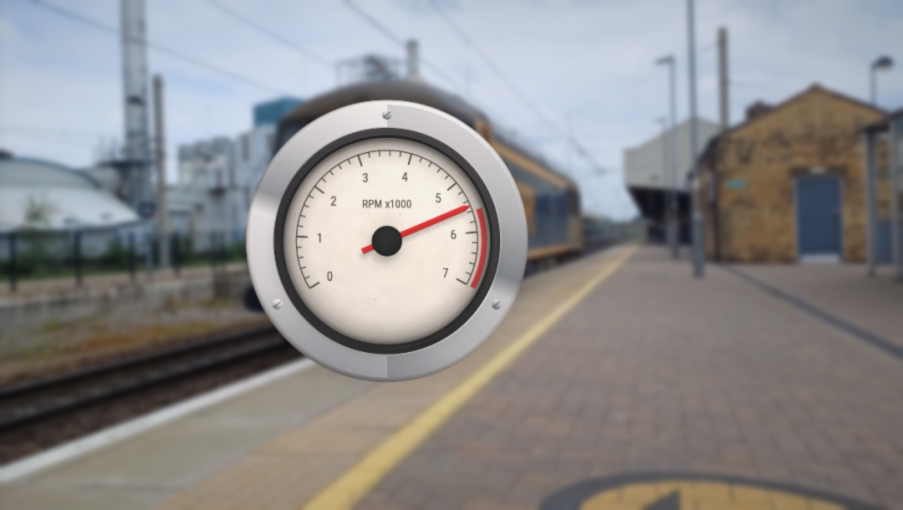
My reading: {"value": 5500, "unit": "rpm"}
